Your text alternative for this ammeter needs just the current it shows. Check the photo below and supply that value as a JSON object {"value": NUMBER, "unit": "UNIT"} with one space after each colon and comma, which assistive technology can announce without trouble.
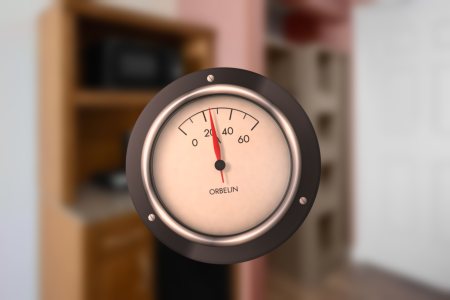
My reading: {"value": 25, "unit": "A"}
